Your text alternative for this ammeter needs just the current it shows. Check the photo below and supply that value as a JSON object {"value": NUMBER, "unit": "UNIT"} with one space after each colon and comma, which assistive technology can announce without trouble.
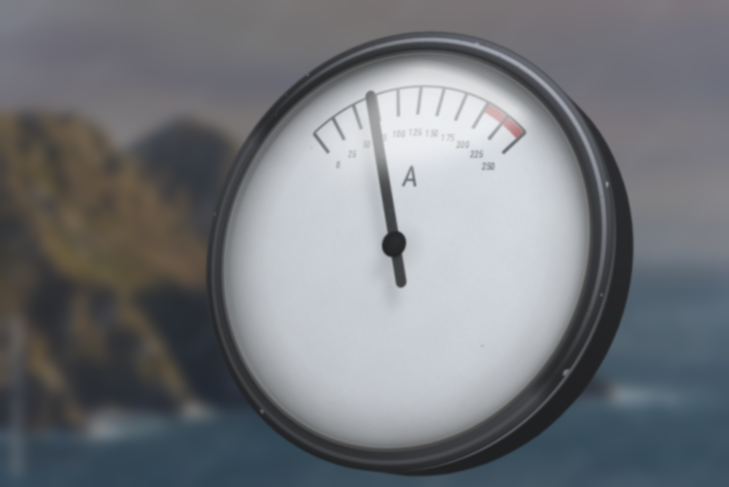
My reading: {"value": 75, "unit": "A"}
